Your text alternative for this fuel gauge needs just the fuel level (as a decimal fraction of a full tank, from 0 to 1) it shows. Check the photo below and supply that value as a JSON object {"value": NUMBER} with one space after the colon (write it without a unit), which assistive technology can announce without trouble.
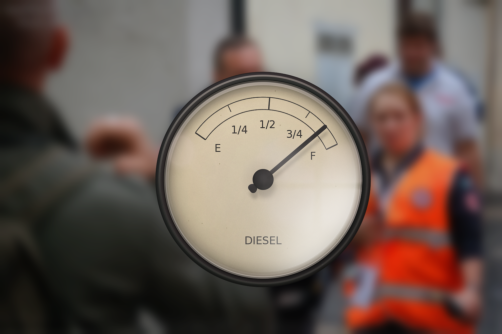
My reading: {"value": 0.875}
